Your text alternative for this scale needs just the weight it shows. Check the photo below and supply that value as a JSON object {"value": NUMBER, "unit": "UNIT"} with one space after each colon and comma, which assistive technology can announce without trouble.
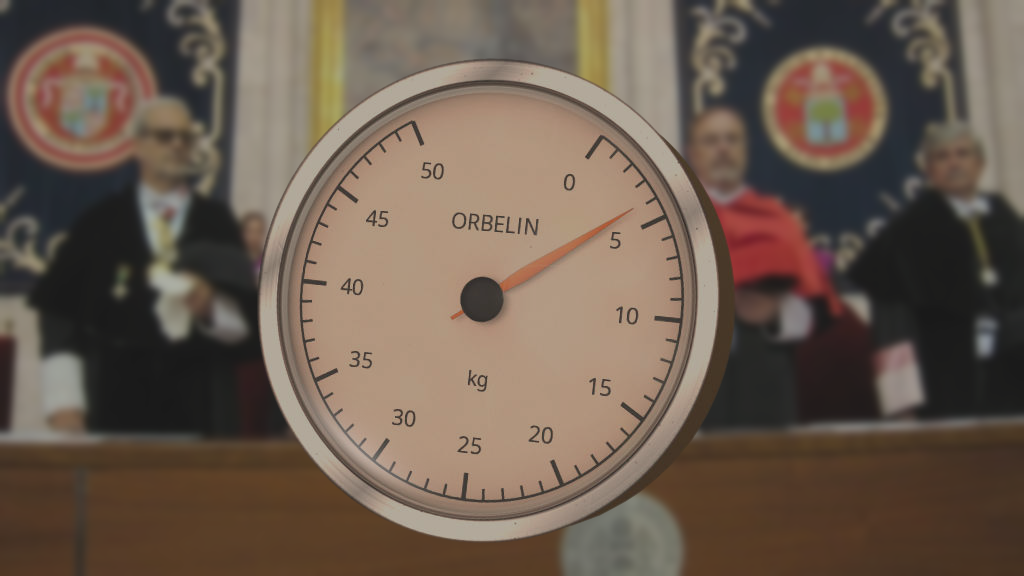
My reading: {"value": 4, "unit": "kg"}
